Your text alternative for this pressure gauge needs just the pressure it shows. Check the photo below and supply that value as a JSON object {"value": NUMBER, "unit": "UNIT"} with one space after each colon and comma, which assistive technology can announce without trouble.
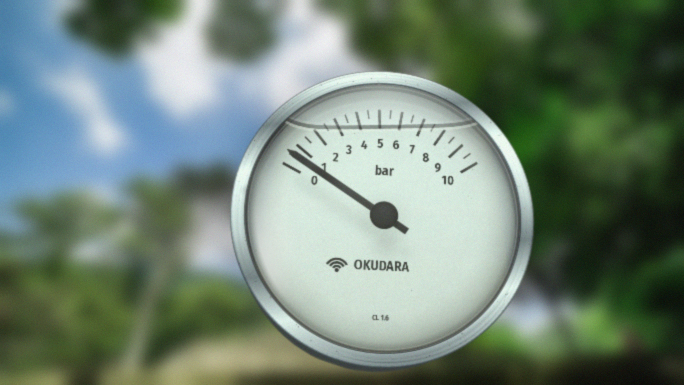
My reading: {"value": 0.5, "unit": "bar"}
